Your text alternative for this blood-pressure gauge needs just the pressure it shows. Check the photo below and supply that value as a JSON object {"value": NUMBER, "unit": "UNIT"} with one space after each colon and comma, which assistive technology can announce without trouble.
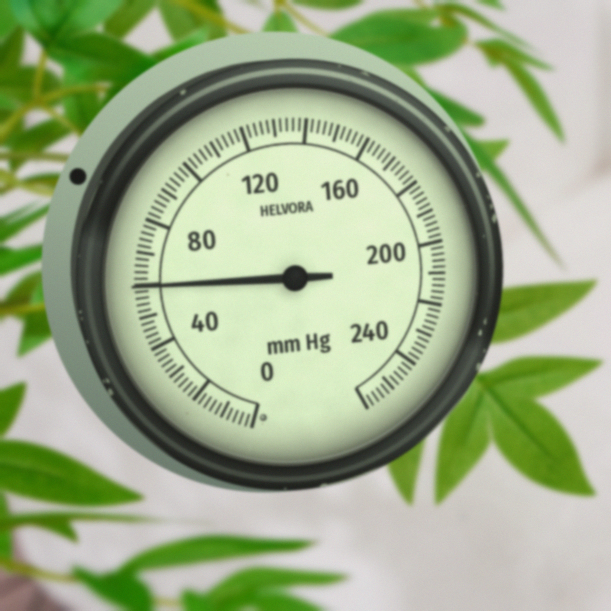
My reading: {"value": 60, "unit": "mmHg"}
